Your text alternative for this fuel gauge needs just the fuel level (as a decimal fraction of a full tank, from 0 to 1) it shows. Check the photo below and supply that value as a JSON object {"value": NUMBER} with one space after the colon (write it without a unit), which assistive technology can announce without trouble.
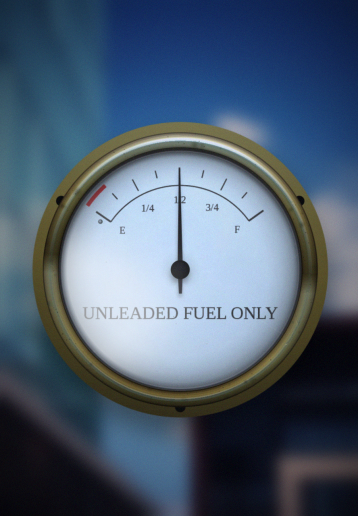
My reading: {"value": 0.5}
